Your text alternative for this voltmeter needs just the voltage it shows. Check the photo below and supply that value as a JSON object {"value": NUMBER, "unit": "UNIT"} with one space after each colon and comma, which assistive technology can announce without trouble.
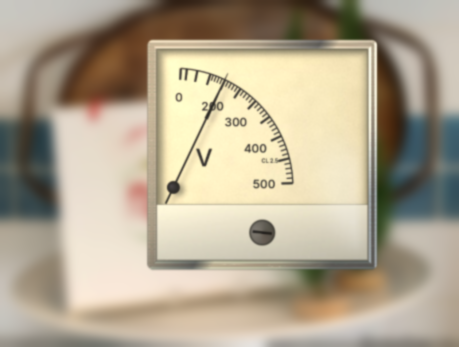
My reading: {"value": 200, "unit": "V"}
